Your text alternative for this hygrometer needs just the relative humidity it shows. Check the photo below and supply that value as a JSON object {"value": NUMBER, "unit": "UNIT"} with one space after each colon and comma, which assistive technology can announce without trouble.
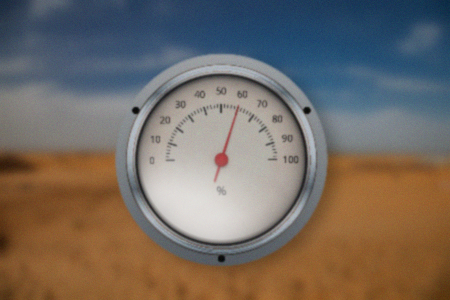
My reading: {"value": 60, "unit": "%"}
